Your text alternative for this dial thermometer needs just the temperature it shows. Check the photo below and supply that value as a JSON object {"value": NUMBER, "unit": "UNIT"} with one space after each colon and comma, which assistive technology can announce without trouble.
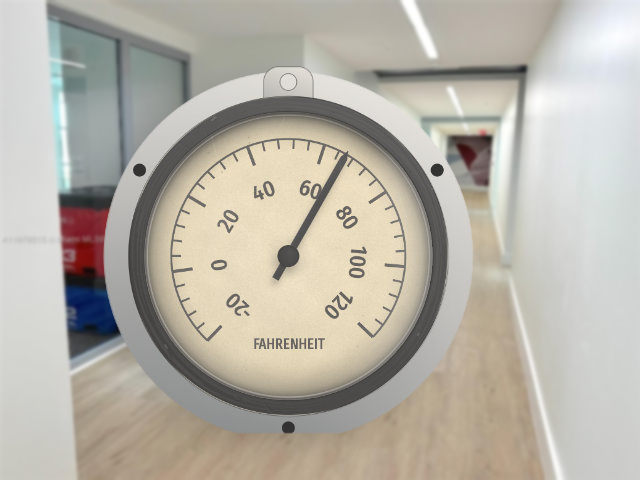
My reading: {"value": 66, "unit": "°F"}
